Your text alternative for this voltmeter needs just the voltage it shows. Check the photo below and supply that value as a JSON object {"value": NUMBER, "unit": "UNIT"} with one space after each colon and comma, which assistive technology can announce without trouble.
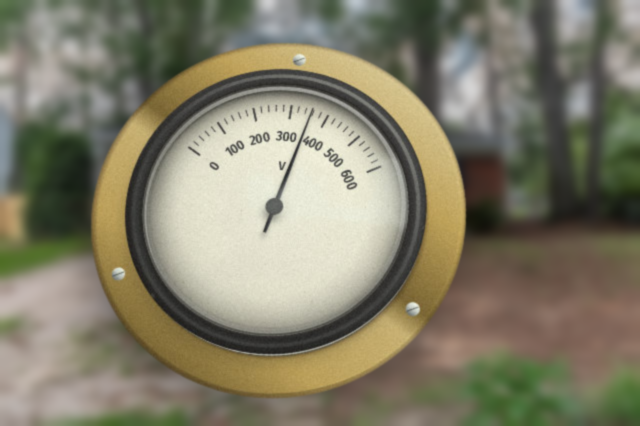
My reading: {"value": 360, "unit": "V"}
